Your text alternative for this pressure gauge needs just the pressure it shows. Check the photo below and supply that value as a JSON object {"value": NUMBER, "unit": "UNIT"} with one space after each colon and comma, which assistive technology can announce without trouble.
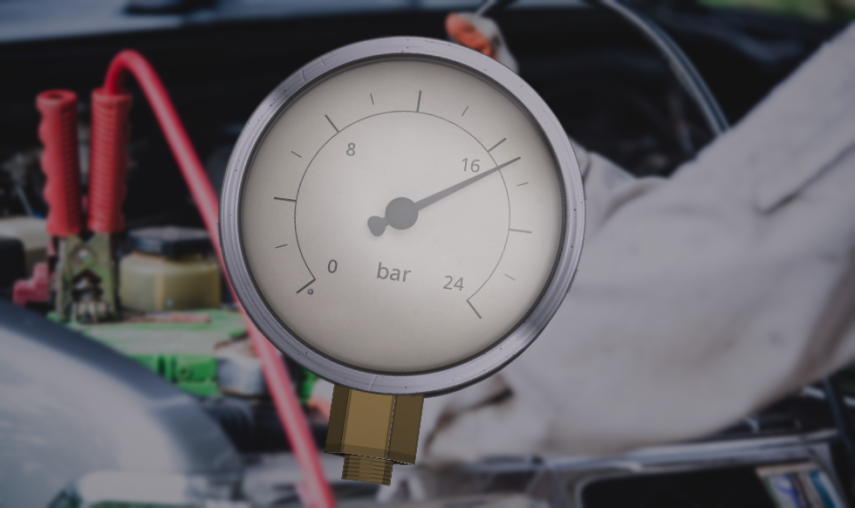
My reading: {"value": 17, "unit": "bar"}
